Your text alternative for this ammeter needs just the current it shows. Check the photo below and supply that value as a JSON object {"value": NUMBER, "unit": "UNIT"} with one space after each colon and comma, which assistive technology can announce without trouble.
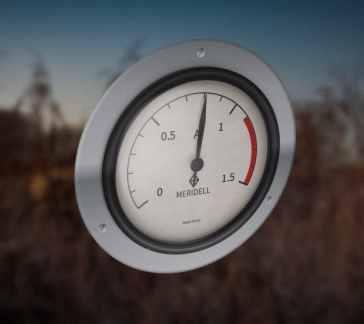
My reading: {"value": 0.8, "unit": "A"}
